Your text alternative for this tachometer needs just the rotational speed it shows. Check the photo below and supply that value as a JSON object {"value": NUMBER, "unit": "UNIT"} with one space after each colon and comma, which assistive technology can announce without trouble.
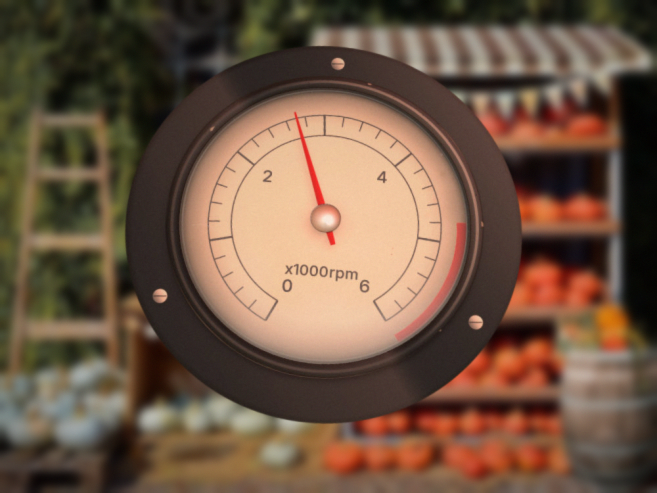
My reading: {"value": 2700, "unit": "rpm"}
